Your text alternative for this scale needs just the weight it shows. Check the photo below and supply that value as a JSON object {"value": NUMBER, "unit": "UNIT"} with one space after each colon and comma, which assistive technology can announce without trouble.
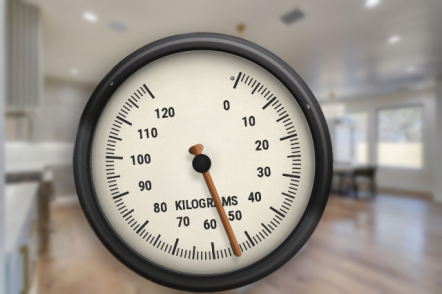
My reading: {"value": 54, "unit": "kg"}
